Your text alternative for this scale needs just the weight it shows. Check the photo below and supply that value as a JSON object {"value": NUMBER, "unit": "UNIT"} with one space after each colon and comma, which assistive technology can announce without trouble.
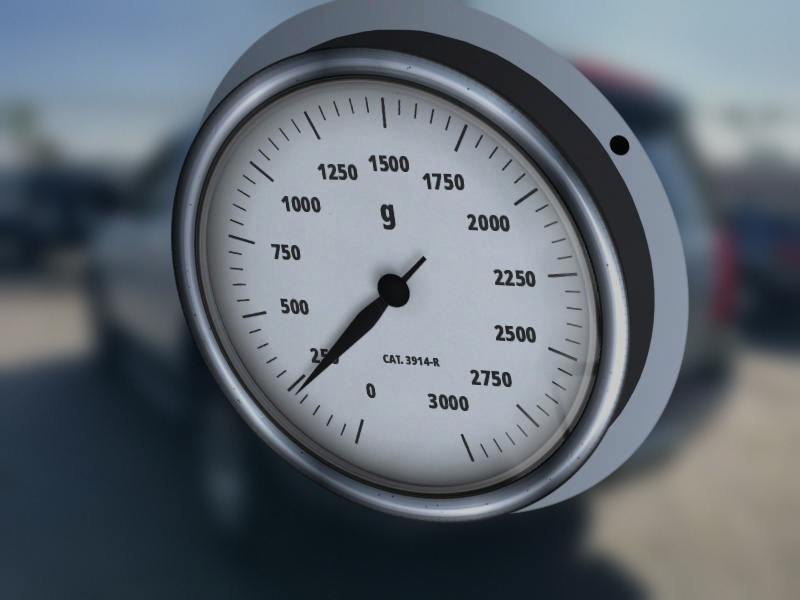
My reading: {"value": 225, "unit": "g"}
